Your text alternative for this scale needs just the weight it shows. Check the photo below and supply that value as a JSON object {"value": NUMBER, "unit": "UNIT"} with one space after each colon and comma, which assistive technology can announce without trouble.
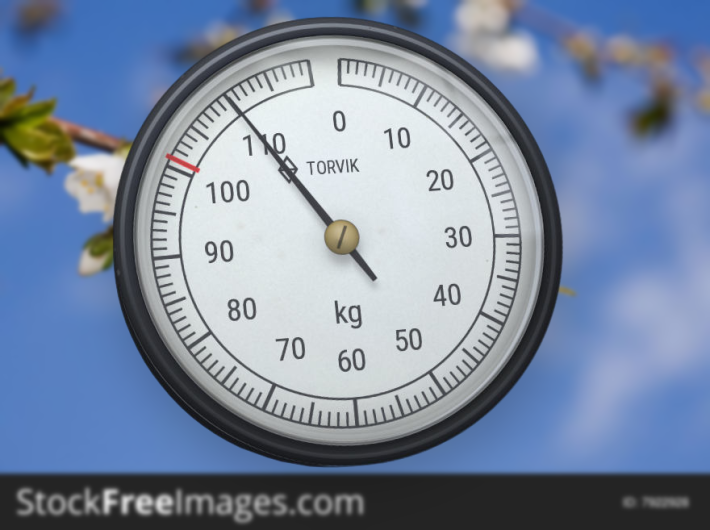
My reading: {"value": 110, "unit": "kg"}
